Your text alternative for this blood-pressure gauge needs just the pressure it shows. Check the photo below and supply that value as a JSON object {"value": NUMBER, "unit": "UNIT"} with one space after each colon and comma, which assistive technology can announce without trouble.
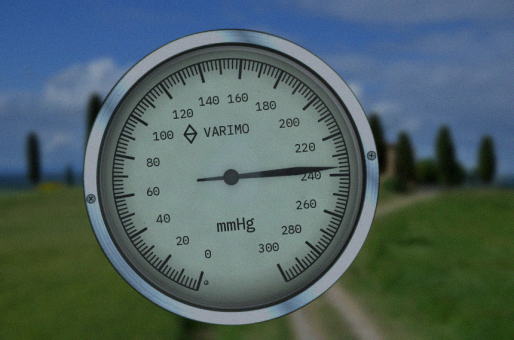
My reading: {"value": 236, "unit": "mmHg"}
